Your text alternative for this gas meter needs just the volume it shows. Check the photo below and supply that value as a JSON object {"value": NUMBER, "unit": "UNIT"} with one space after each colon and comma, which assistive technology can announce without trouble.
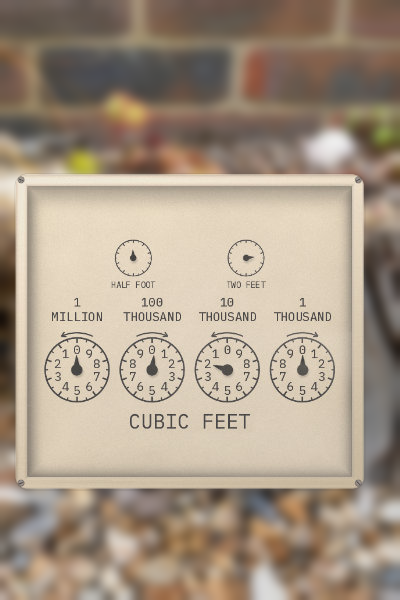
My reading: {"value": 2000, "unit": "ft³"}
